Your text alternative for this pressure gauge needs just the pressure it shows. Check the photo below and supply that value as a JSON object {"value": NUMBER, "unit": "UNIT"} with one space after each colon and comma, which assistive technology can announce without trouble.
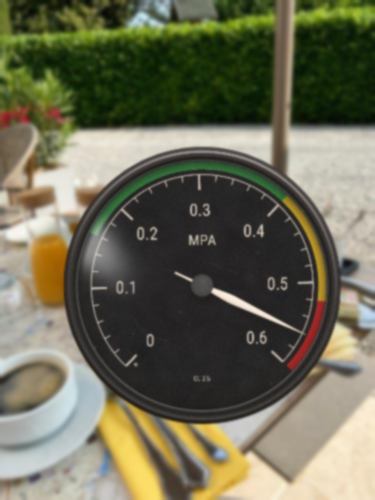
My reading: {"value": 0.56, "unit": "MPa"}
